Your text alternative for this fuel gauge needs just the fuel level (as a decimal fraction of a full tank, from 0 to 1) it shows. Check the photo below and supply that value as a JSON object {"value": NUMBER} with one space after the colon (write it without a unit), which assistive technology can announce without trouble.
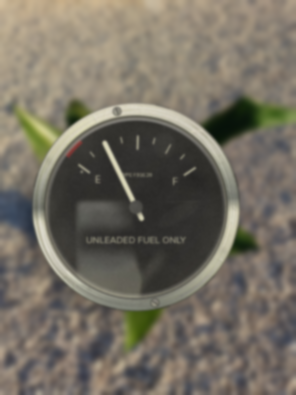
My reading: {"value": 0.25}
